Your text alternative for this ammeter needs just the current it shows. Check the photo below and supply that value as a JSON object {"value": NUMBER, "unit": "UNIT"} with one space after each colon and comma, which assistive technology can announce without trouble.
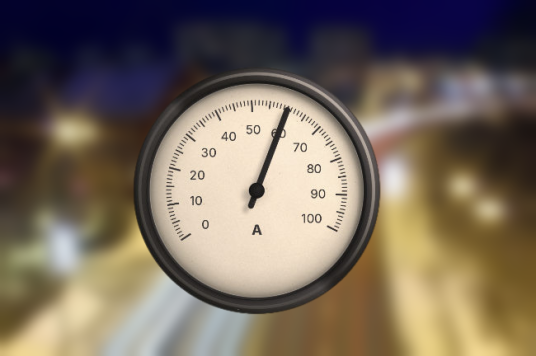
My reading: {"value": 60, "unit": "A"}
